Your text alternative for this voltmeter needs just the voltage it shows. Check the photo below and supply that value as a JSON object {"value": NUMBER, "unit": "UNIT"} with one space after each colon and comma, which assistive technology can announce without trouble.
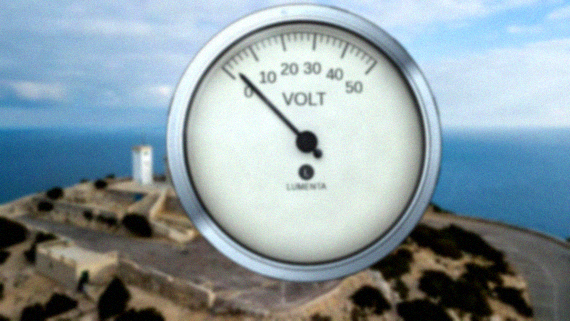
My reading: {"value": 2, "unit": "V"}
